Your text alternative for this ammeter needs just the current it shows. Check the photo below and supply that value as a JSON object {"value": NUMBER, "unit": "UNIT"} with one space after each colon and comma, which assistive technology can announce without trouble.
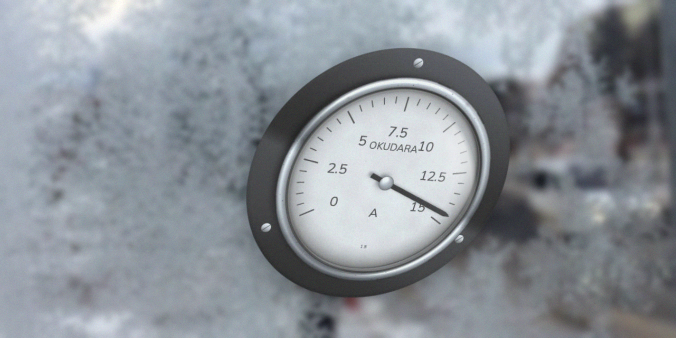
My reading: {"value": 14.5, "unit": "A"}
